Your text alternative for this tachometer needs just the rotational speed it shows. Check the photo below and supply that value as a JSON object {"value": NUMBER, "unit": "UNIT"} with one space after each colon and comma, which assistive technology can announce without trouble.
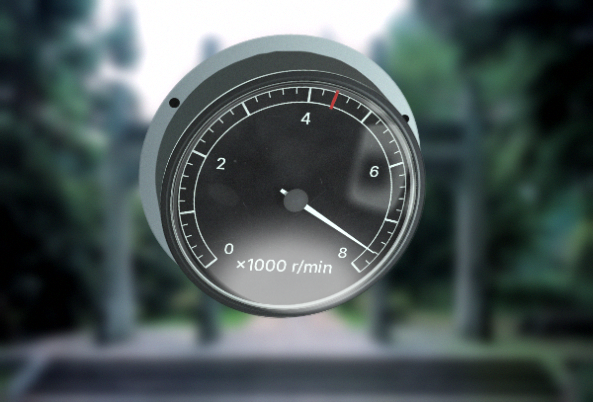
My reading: {"value": 7600, "unit": "rpm"}
